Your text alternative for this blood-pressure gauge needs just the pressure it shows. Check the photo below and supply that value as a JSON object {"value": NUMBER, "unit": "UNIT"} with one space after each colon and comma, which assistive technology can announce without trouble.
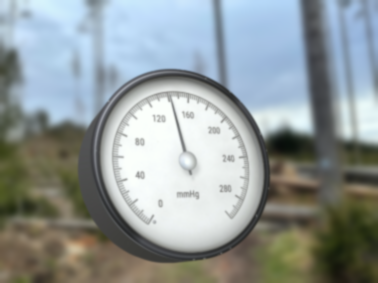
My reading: {"value": 140, "unit": "mmHg"}
